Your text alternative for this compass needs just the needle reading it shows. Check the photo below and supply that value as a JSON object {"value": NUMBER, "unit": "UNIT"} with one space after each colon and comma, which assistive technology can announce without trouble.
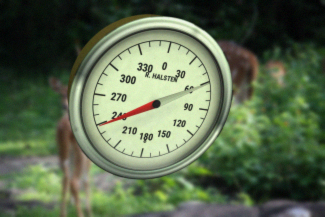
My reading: {"value": 240, "unit": "°"}
